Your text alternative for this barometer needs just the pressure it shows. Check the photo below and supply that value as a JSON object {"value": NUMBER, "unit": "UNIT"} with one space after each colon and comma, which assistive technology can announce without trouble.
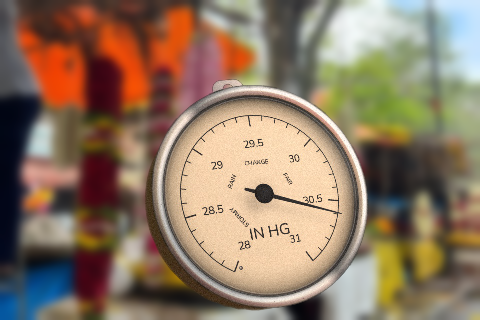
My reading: {"value": 30.6, "unit": "inHg"}
